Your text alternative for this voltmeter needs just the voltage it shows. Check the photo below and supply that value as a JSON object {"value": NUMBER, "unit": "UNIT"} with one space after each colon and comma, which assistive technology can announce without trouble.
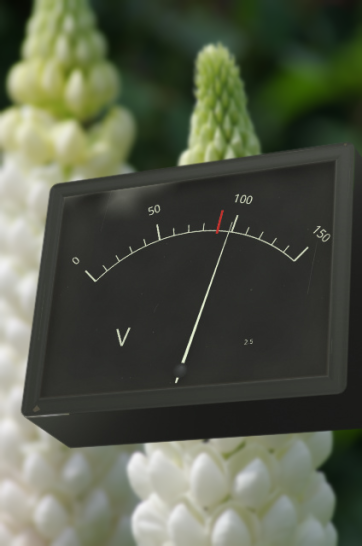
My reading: {"value": 100, "unit": "V"}
